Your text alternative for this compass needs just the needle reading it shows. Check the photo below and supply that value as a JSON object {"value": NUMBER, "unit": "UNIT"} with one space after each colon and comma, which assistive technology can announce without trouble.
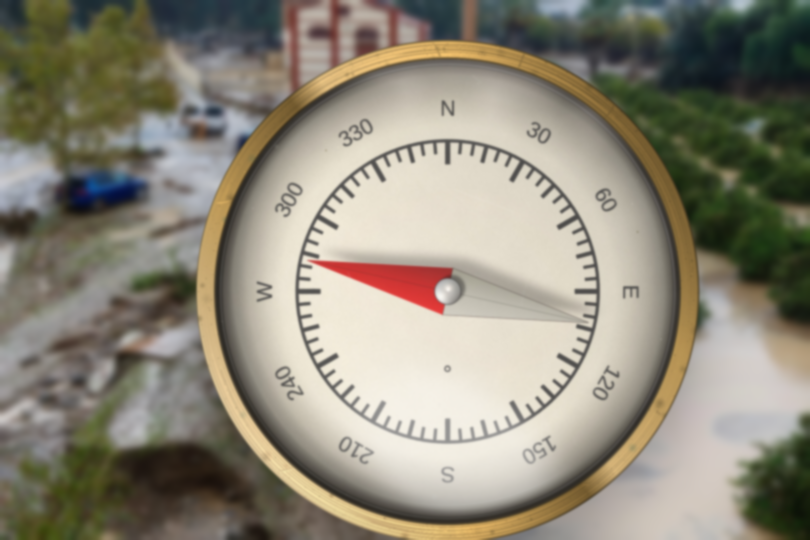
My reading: {"value": 282.5, "unit": "°"}
